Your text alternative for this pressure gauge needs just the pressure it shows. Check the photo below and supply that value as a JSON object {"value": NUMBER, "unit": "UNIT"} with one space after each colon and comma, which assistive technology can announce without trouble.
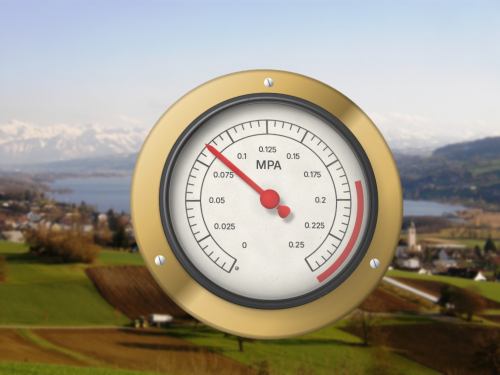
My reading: {"value": 0.085, "unit": "MPa"}
